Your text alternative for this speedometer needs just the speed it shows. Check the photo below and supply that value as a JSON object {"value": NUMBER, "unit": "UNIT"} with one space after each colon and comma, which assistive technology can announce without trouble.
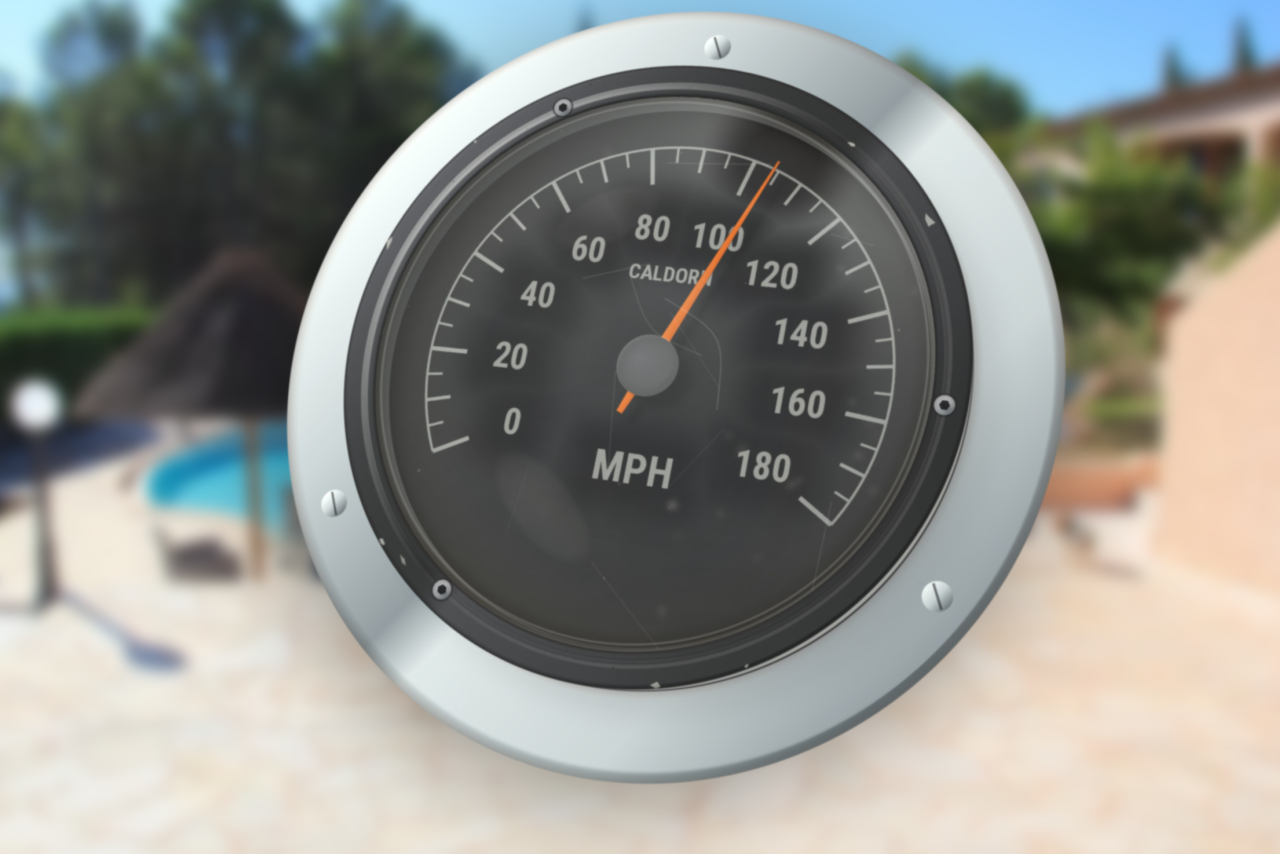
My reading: {"value": 105, "unit": "mph"}
